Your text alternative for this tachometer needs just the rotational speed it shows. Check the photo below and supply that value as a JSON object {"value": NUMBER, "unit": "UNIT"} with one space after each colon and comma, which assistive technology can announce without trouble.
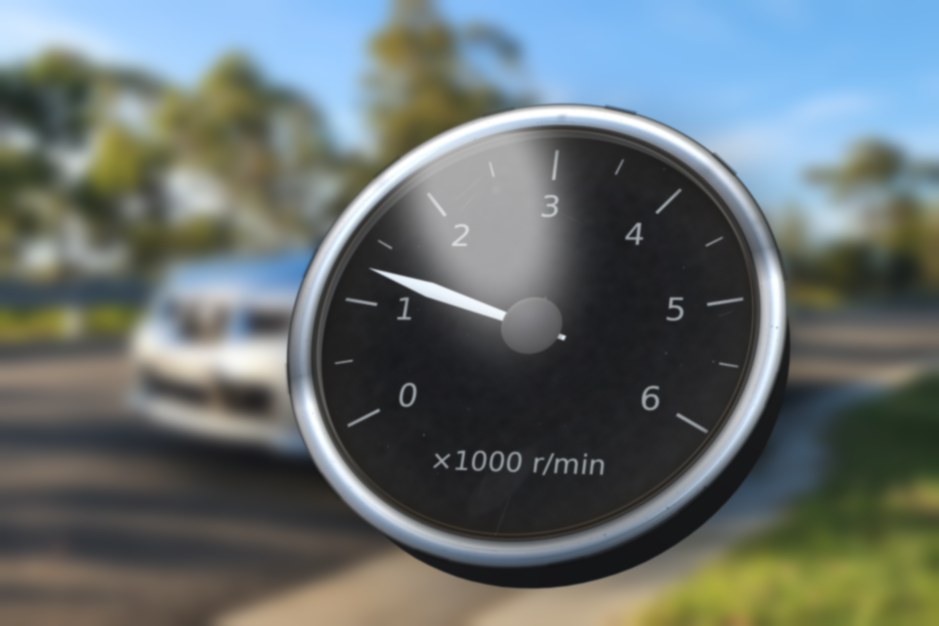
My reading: {"value": 1250, "unit": "rpm"}
